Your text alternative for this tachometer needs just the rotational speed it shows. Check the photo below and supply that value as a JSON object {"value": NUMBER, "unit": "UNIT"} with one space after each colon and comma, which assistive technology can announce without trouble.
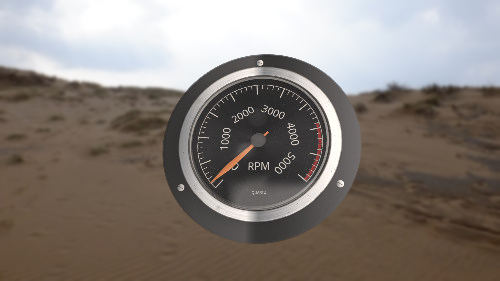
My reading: {"value": 100, "unit": "rpm"}
